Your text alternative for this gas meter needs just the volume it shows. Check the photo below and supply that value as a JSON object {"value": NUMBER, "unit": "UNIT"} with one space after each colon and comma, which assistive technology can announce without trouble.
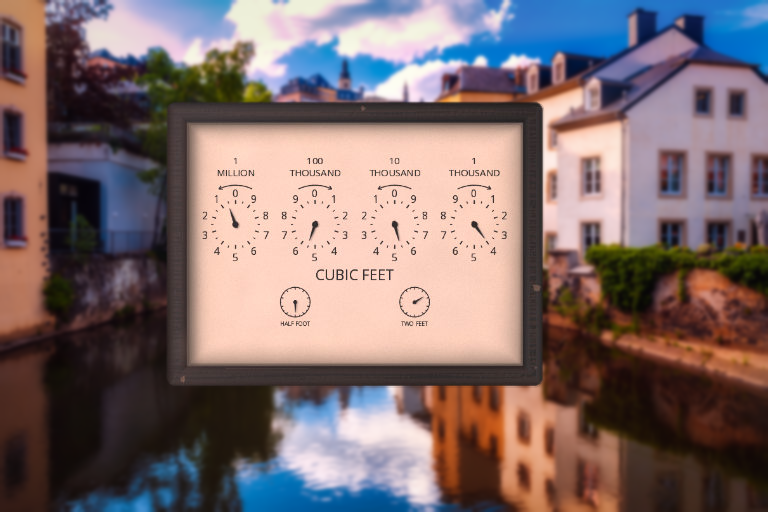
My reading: {"value": 55400, "unit": "ft³"}
